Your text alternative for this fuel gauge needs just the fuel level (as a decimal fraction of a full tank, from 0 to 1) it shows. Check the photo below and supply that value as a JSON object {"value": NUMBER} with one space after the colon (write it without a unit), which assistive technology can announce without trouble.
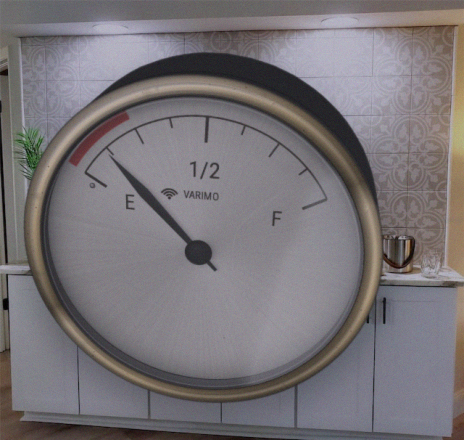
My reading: {"value": 0.125}
